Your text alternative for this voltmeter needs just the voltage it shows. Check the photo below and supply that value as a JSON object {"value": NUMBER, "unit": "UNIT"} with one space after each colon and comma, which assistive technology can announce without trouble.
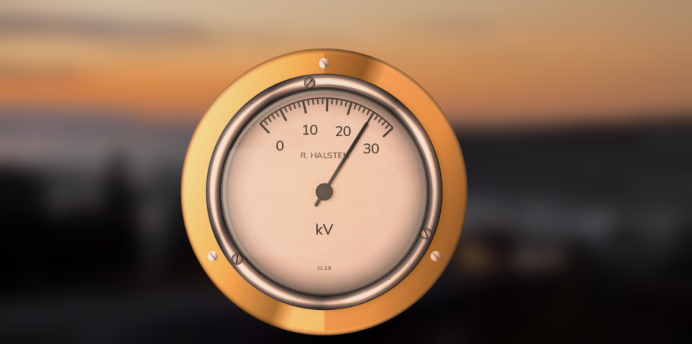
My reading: {"value": 25, "unit": "kV"}
